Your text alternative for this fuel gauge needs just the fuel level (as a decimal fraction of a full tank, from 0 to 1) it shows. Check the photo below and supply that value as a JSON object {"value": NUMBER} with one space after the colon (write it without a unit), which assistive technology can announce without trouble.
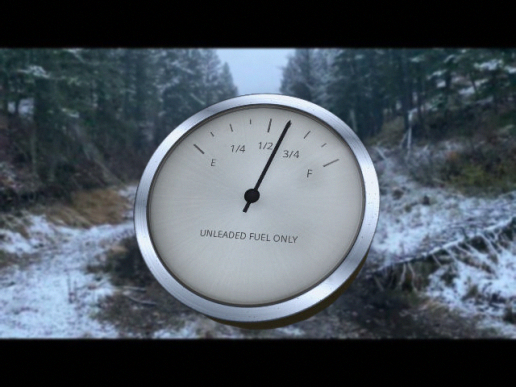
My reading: {"value": 0.625}
